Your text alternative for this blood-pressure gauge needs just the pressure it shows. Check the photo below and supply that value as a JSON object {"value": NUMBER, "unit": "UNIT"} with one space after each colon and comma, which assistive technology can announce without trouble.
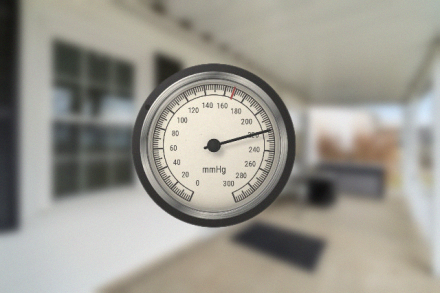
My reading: {"value": 220, "unit": "mmHg"}
